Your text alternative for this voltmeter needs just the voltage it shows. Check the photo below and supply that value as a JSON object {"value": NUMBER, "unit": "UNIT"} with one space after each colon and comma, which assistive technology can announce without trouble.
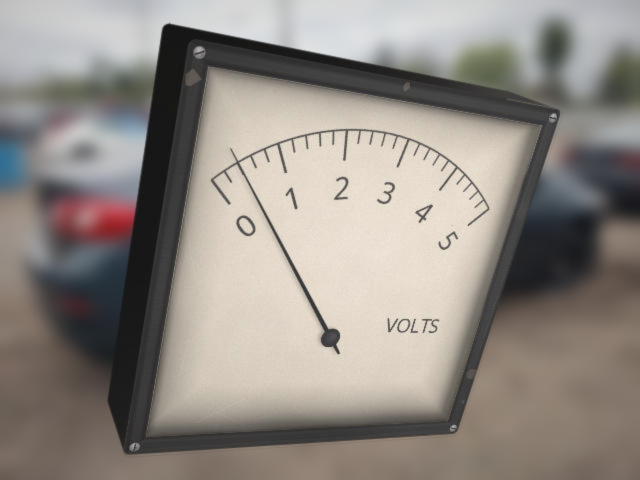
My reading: {"value": 0.4, "unit": "V"}
